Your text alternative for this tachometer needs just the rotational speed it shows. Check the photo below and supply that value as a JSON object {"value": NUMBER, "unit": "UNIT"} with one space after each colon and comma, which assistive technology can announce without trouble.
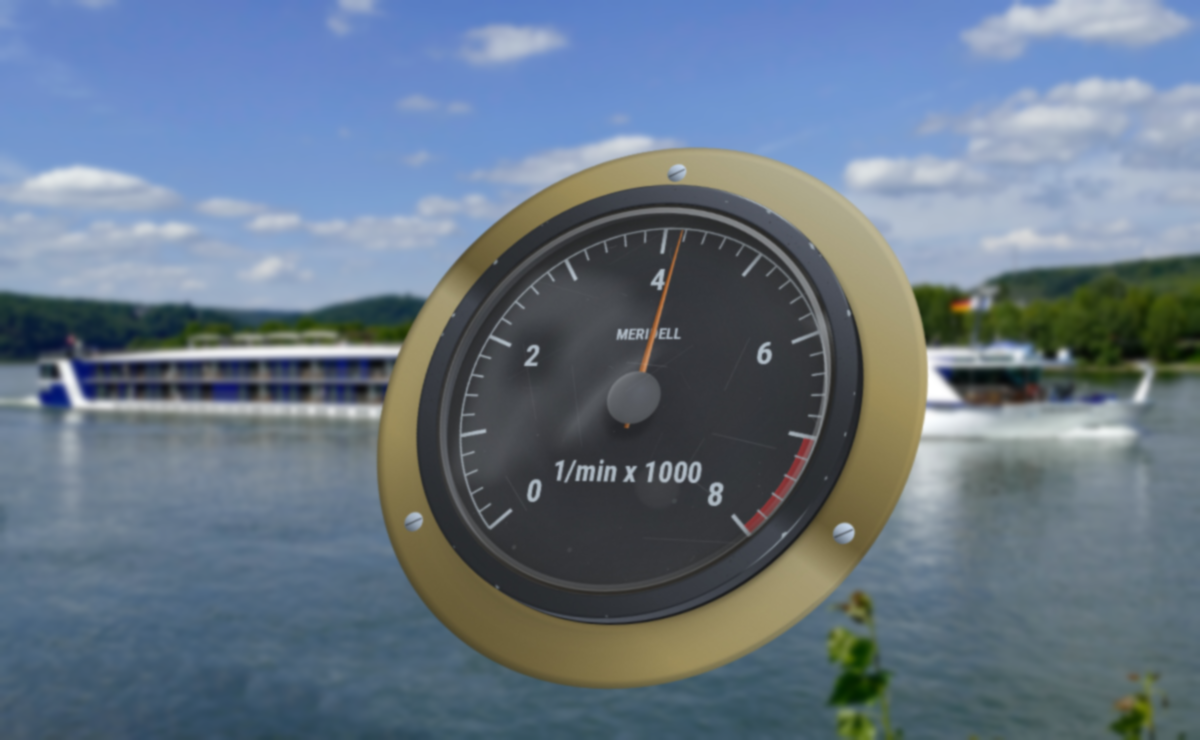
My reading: {"value": 4200, "unit": "rpm"}
